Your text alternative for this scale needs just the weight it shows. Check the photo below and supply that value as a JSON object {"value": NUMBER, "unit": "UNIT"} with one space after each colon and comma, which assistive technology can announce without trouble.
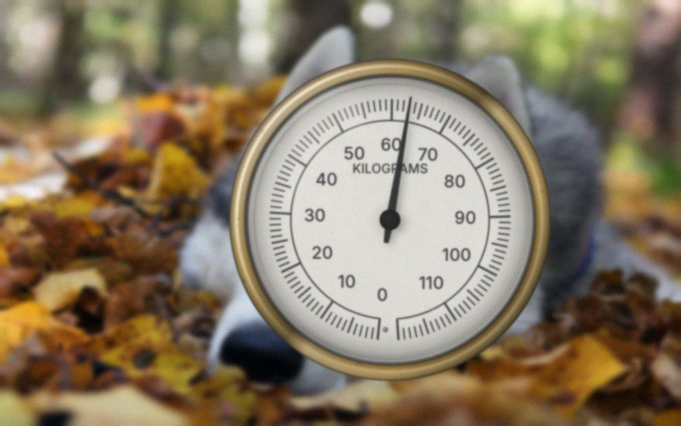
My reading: {"value": 63, "unit": "kg"}
